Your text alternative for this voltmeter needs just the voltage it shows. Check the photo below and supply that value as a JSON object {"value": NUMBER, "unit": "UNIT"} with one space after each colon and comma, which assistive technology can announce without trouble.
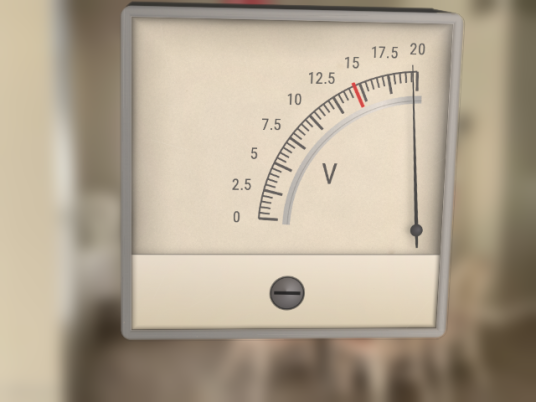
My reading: {"value": 19.5, "unit": "V"}
